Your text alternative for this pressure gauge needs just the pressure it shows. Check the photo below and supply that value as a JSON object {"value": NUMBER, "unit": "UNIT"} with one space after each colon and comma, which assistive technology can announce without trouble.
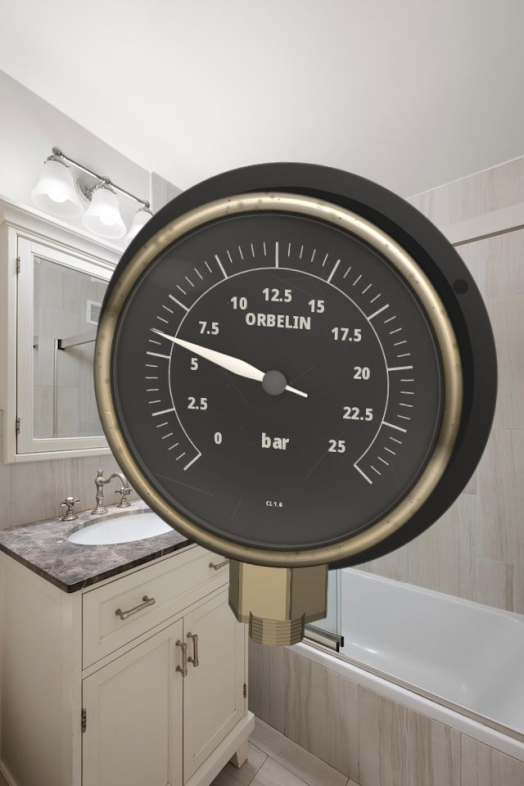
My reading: {"value": 6, "unit": "bar"}
